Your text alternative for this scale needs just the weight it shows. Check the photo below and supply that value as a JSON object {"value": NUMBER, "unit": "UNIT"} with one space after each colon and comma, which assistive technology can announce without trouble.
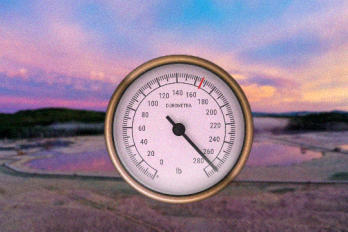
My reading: {"value": 270, "unit": "lb"}
